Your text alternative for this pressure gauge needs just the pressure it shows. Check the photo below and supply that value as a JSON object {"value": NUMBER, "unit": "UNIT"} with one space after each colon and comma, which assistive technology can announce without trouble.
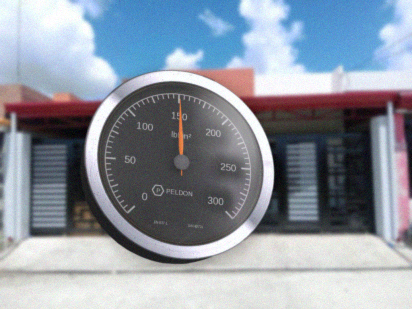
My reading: {"value": 150, "unit": "psi"}
